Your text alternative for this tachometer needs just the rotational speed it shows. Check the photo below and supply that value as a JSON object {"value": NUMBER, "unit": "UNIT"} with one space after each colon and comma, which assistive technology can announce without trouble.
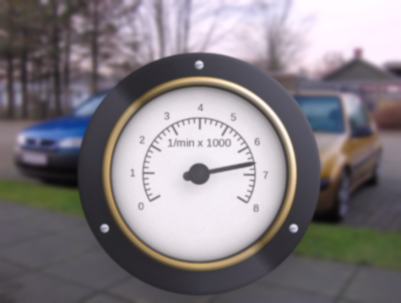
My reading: {"value": 6600, "unit": "rpm"}
